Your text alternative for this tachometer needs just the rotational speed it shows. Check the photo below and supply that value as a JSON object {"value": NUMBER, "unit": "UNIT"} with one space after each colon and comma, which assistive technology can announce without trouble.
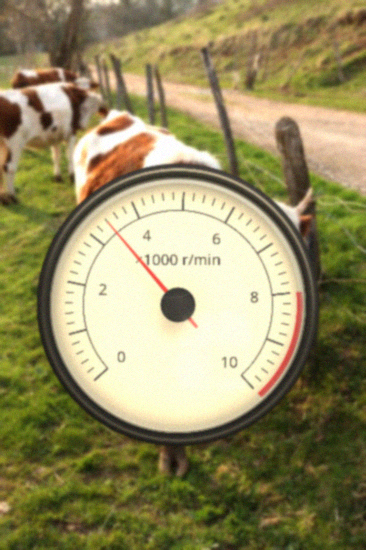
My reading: {"value": 3400, "unit": "rpm"}
